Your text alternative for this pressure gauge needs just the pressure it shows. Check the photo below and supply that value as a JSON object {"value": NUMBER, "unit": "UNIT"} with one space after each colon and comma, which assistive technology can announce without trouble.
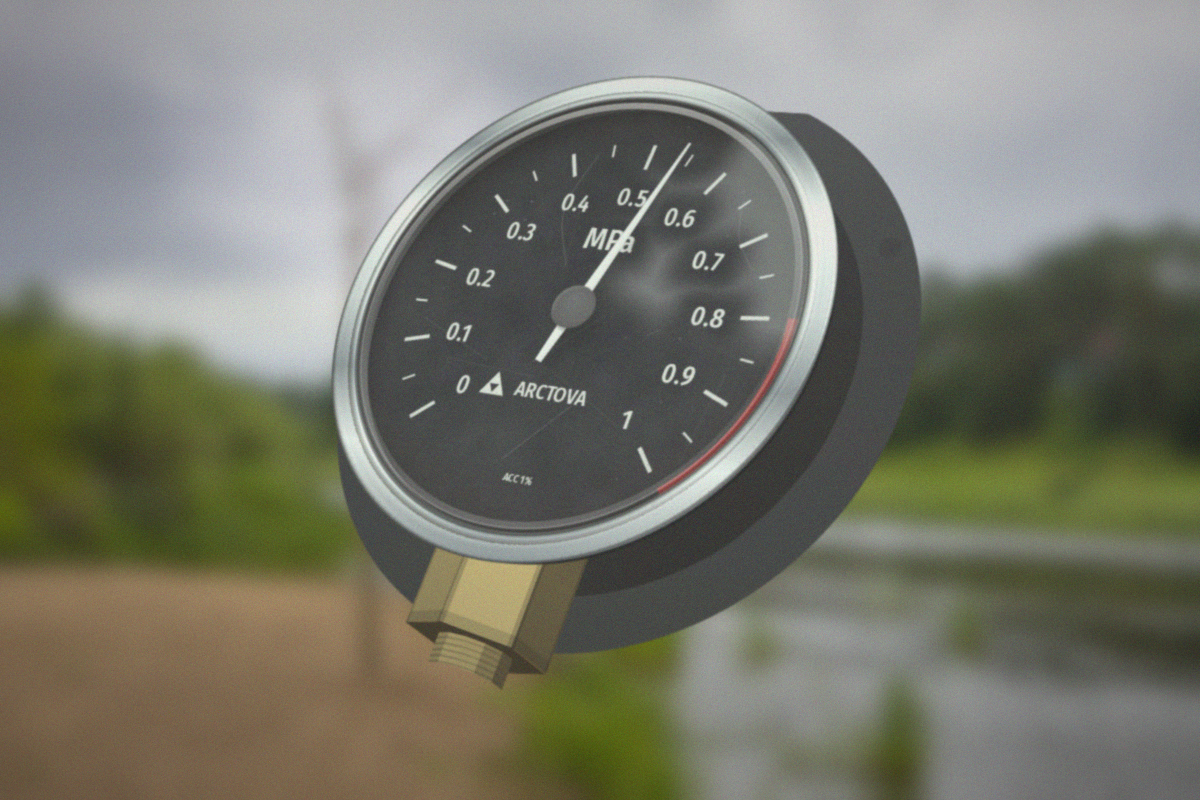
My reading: {"value": 0.55, "unit": "MPa"}
